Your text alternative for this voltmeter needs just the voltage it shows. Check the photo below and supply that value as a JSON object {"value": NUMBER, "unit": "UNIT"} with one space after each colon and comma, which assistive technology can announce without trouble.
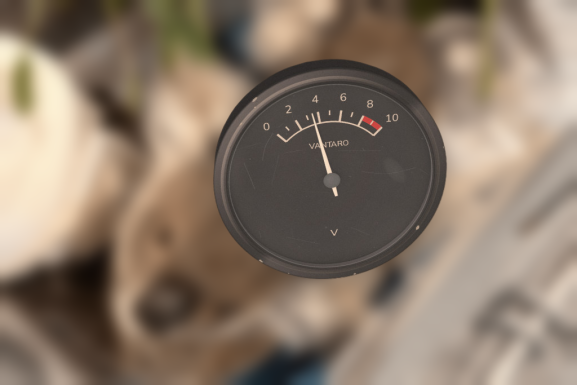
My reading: {"value": 3.5, "unit": "V"}
